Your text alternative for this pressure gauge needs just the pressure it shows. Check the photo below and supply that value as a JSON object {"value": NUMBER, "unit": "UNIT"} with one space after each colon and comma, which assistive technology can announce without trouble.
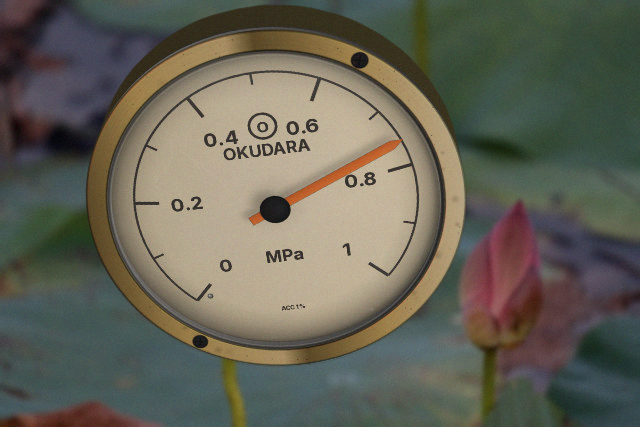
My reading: {"value": 0.75, "unit": "MPa"}
